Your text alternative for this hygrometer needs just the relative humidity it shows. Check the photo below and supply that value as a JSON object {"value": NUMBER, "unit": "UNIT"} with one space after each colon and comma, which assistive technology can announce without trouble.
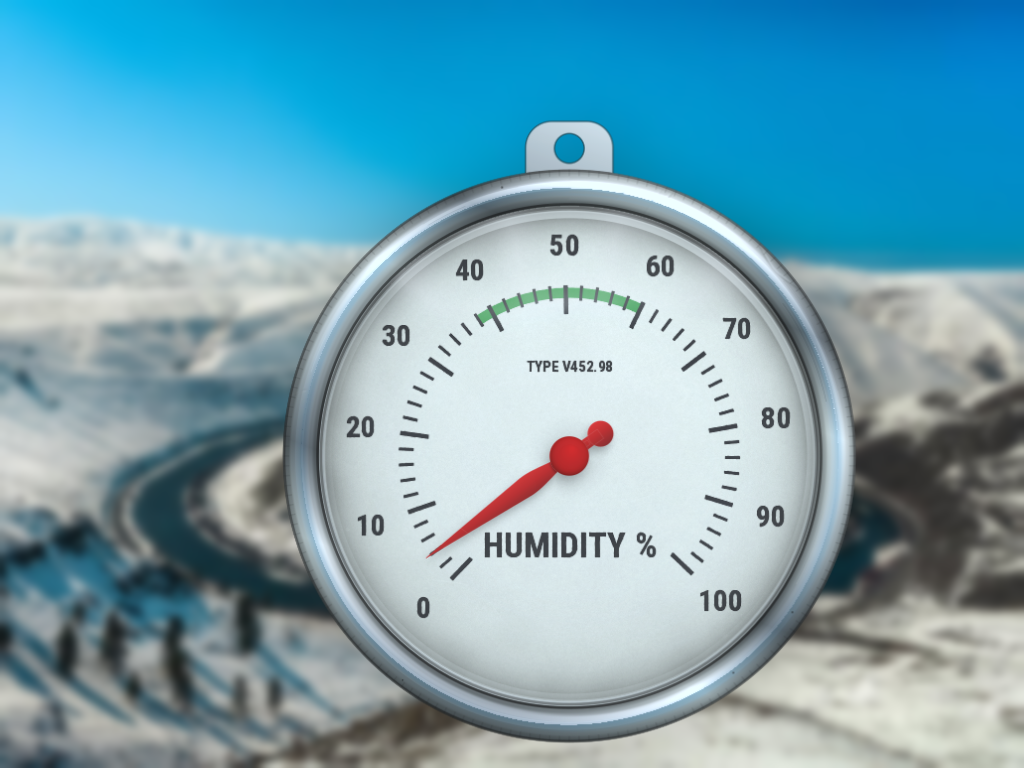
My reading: {"value": 4, "unit": "%"}
